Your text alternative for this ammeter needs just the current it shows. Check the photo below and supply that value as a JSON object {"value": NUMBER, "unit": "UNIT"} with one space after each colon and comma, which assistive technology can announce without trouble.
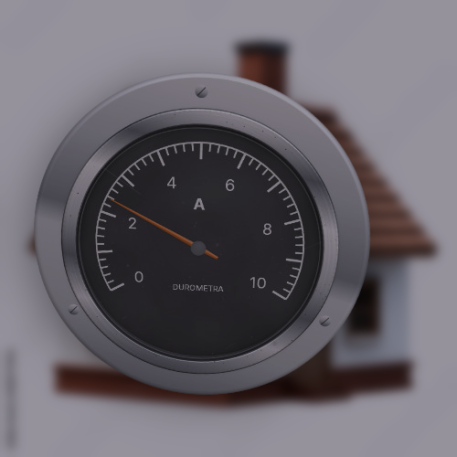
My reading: {"value": 2.4, "unit": "A"}
